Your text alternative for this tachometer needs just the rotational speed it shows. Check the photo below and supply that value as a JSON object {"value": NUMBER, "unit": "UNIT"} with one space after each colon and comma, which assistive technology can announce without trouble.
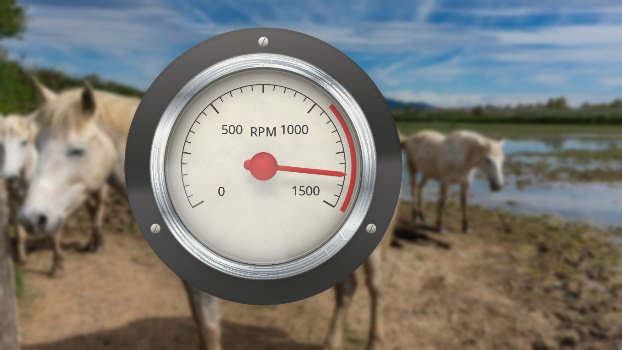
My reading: {"value": 1350, "unit": "rpm"}
